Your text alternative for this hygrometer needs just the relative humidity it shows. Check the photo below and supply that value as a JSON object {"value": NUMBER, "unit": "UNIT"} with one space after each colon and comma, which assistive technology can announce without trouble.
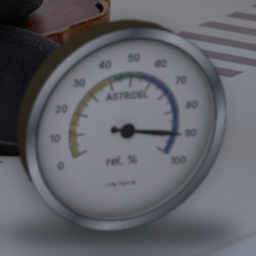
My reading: {"value": 90, "unit": "%"}
